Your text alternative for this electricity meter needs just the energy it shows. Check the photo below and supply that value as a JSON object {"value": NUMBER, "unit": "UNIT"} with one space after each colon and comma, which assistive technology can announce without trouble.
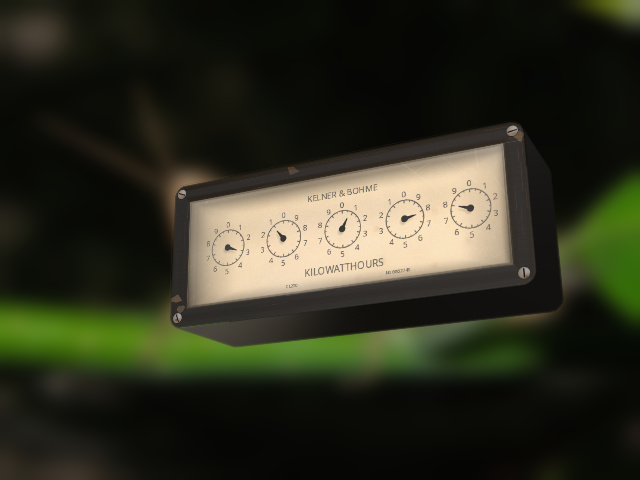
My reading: {"value": 31078, "unit": "kWh"}
